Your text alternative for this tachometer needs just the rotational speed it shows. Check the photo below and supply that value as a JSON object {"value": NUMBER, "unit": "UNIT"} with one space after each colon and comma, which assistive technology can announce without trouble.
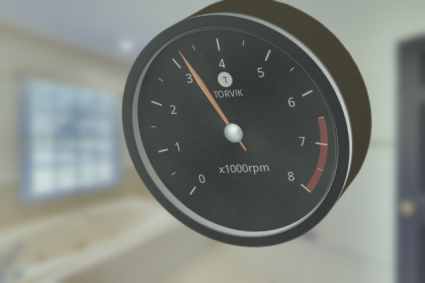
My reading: {"value": 3250, "unit": "rpm"}
